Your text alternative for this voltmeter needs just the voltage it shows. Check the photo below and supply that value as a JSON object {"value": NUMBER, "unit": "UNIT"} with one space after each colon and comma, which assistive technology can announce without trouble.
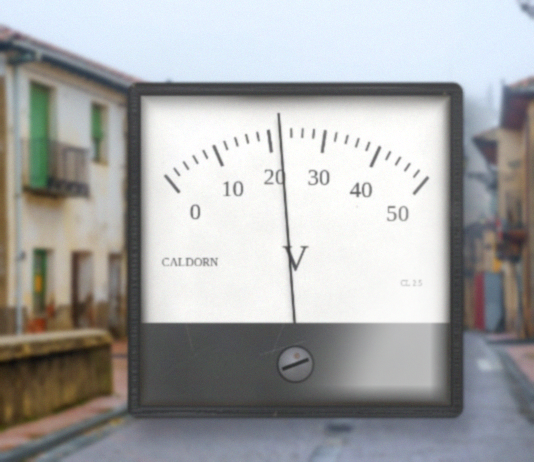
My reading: {"value": 22, "unit": "V"}
